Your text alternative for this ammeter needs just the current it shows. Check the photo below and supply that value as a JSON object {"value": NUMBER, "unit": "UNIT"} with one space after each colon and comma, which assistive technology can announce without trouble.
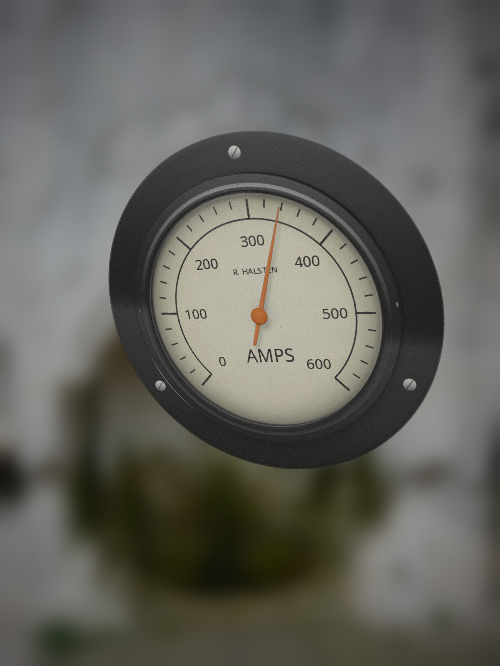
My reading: {"value": 340, "unit": "A"}
